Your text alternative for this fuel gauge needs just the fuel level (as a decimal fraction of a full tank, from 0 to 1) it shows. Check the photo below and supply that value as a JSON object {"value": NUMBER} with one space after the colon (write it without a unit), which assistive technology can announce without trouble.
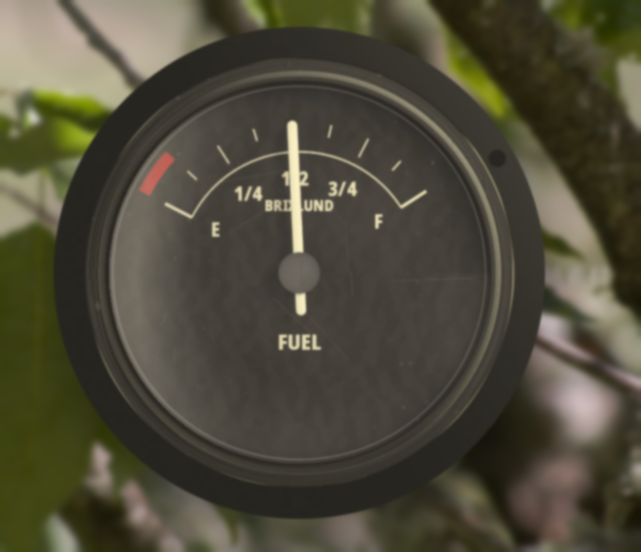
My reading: {"value": 0.5}
